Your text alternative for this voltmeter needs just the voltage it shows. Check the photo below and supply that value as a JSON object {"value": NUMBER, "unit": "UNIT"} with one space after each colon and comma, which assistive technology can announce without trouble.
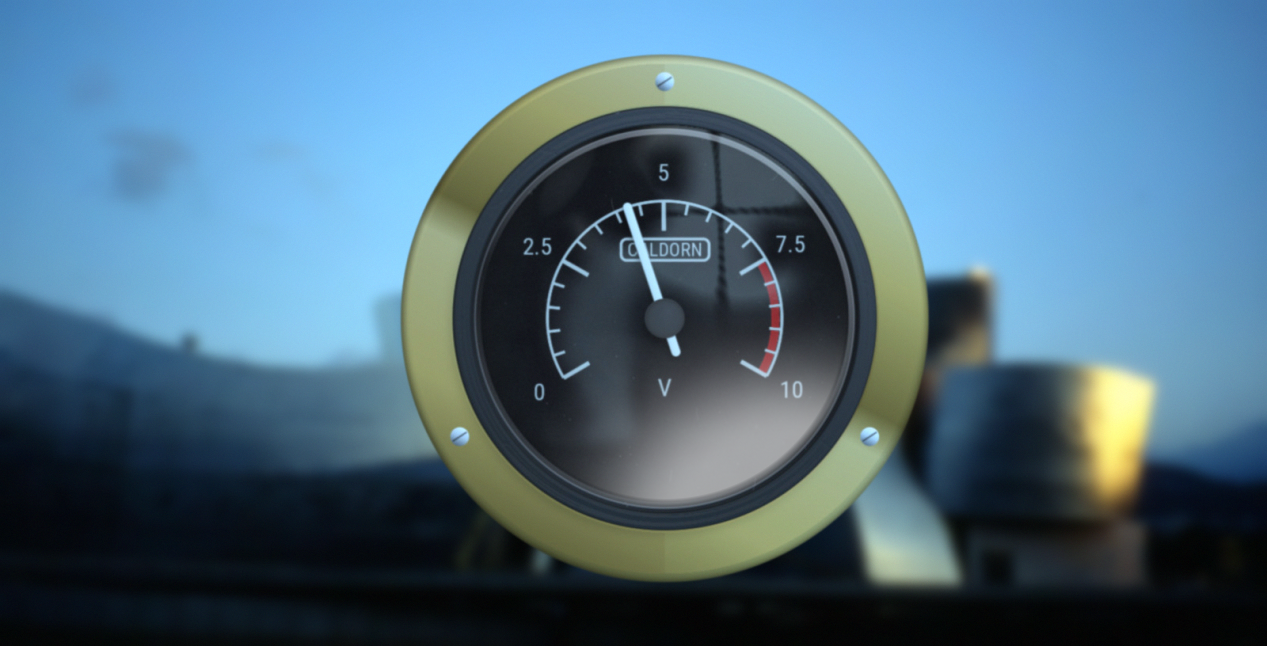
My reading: {"value": 4.25, "unit": "V"}
